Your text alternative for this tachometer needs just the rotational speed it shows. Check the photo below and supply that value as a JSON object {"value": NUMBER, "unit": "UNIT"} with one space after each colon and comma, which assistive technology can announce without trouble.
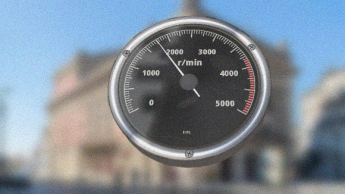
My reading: {"value": 1750, "unit": "rpm"}
